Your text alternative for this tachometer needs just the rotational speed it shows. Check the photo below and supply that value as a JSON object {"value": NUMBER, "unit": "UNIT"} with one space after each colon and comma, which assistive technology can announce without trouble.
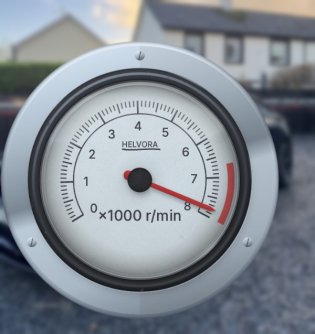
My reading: {"value": 7800, "unit": "rpm"}
